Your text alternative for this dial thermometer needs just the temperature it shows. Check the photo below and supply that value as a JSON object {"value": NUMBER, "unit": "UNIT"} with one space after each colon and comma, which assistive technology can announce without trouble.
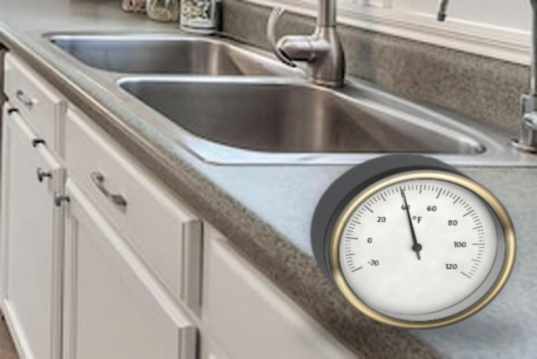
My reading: {"value": 40, "unit": "°F"}
